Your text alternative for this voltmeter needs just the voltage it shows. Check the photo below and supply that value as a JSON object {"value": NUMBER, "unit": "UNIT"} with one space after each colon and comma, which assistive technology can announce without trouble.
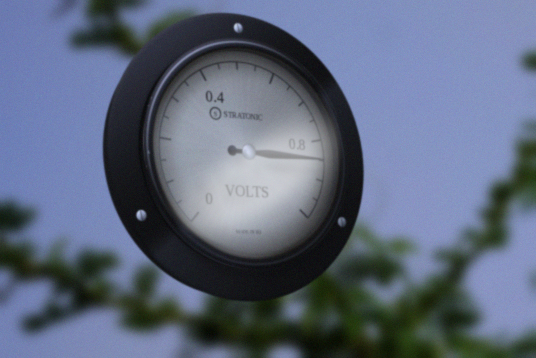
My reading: {"value": 0.85, "unit": "V"}
